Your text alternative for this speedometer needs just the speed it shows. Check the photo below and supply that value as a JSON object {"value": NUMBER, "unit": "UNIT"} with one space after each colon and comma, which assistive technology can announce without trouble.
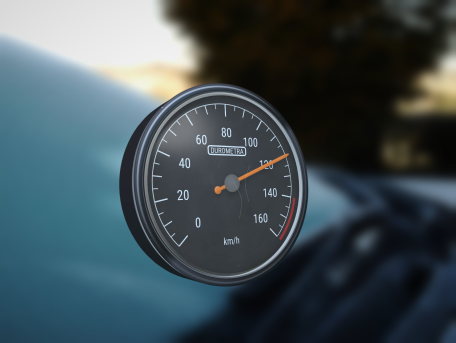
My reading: {"value": 120, "unit": "km/h"}
